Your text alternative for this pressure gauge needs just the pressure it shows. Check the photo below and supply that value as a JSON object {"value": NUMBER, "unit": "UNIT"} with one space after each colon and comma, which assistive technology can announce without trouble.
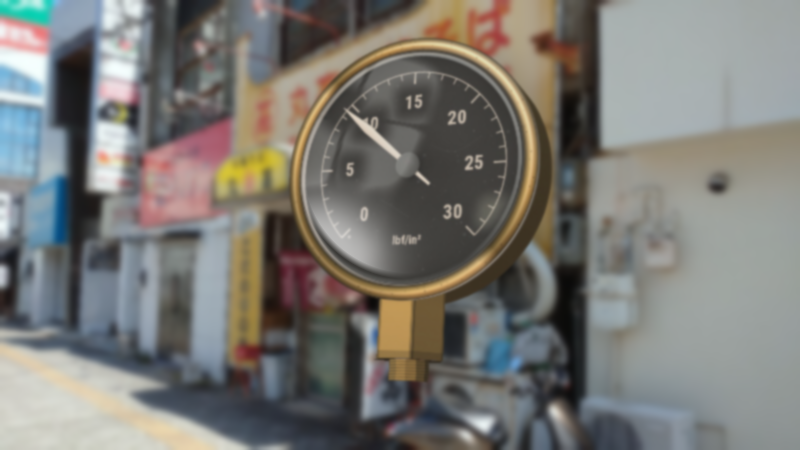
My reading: {"value": 9.5, "unit": "psi"}
